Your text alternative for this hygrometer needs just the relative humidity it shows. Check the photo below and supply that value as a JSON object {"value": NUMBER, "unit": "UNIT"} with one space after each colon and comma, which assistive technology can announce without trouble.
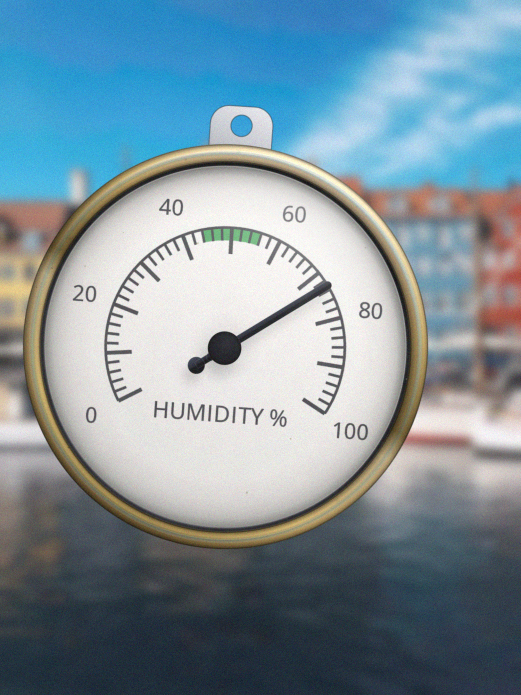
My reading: {"value": 73, "unit": "%"}
